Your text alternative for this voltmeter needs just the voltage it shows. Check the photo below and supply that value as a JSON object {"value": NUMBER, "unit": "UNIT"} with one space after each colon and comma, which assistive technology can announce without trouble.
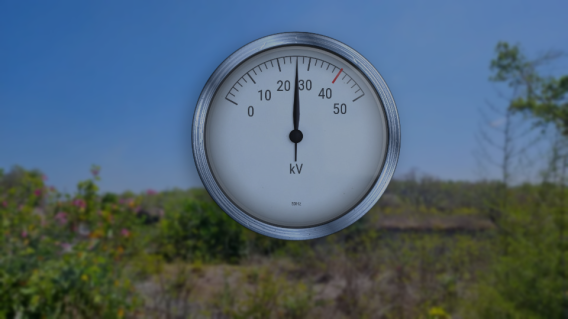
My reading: {"value": 26, "unit": "kV"}
